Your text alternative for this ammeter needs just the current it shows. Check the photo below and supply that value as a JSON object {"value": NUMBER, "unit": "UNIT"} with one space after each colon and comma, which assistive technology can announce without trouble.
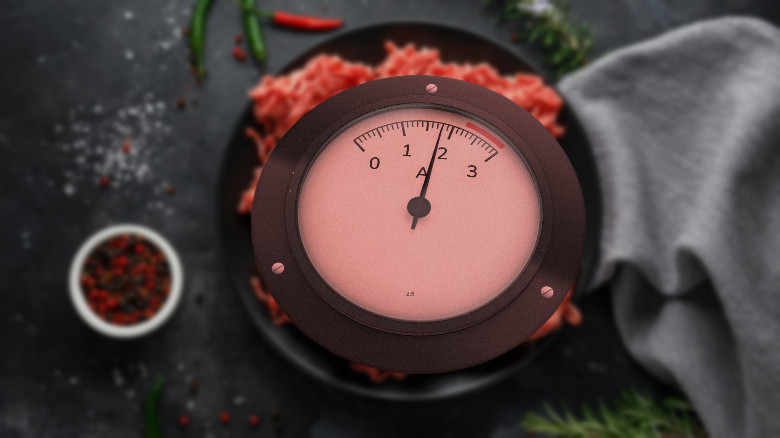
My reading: {"value": 1.8, "unit": "A"}
